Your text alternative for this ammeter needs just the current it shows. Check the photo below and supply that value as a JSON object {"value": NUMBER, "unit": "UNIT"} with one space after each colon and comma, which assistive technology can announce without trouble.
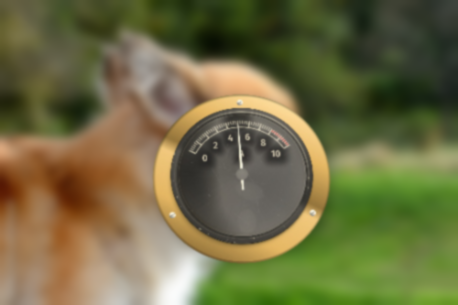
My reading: {"value": 5, "unit": "A"}
